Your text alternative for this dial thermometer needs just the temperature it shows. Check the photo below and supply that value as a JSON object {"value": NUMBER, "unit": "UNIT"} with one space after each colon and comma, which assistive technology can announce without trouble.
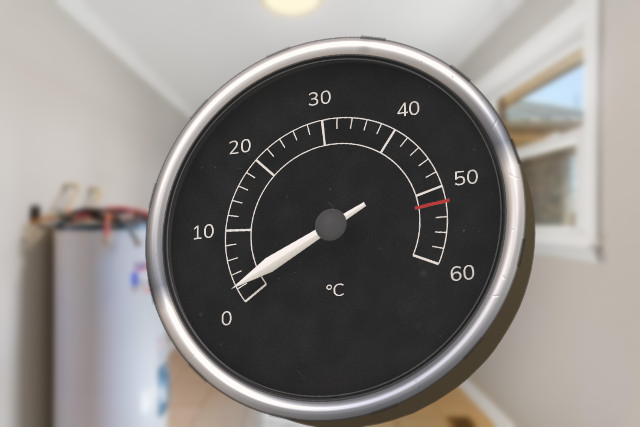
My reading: {"value": 2, "unit": "°C"}
